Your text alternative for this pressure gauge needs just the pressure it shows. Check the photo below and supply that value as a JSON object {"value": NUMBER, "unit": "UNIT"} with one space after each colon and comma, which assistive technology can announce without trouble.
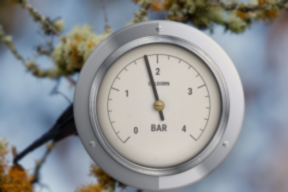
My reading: {"value": 1.8, "unit": "bar"}
